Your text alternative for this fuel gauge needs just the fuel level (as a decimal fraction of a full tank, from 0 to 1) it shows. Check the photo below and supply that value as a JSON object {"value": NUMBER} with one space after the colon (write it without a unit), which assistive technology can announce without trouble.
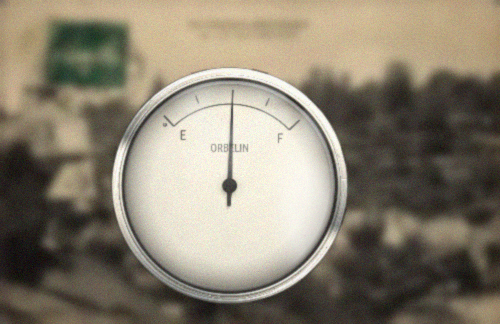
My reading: {"value": 0.5}
